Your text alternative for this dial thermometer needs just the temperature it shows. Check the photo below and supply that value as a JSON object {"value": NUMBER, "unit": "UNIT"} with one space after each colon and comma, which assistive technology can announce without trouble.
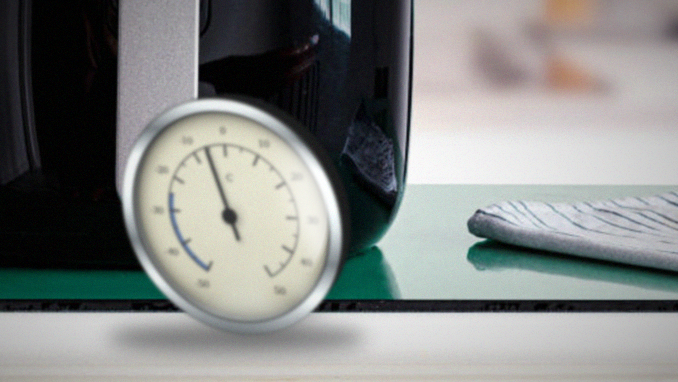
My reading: {"value": -5, "unit": "°C"}
